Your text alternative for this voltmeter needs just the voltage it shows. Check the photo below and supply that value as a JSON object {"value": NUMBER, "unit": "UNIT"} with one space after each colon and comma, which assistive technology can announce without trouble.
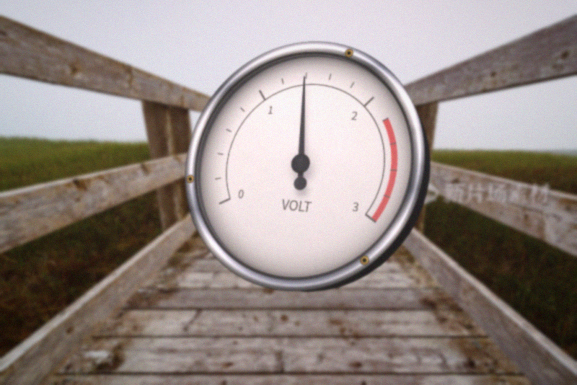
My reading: {"value": 1.4, "unit": "V"}
